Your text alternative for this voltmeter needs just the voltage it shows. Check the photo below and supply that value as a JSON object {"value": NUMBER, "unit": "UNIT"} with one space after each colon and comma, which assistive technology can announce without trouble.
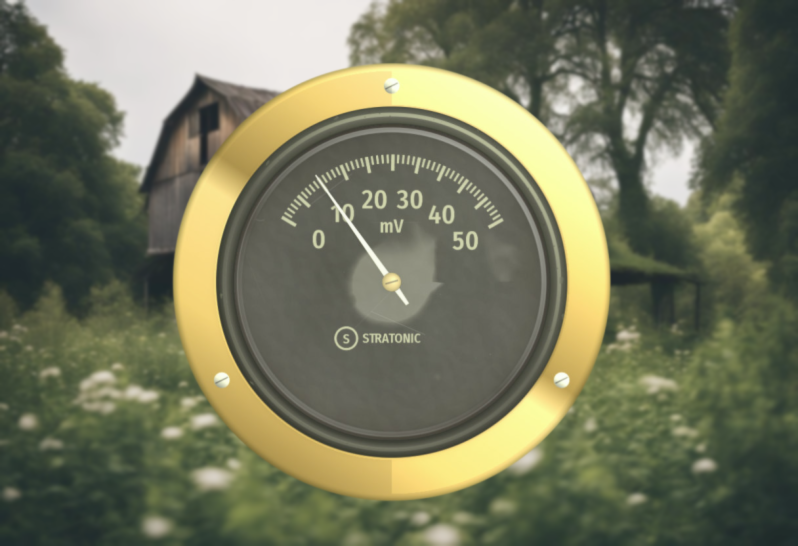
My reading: {"value": 10, "unit": "mV"}
